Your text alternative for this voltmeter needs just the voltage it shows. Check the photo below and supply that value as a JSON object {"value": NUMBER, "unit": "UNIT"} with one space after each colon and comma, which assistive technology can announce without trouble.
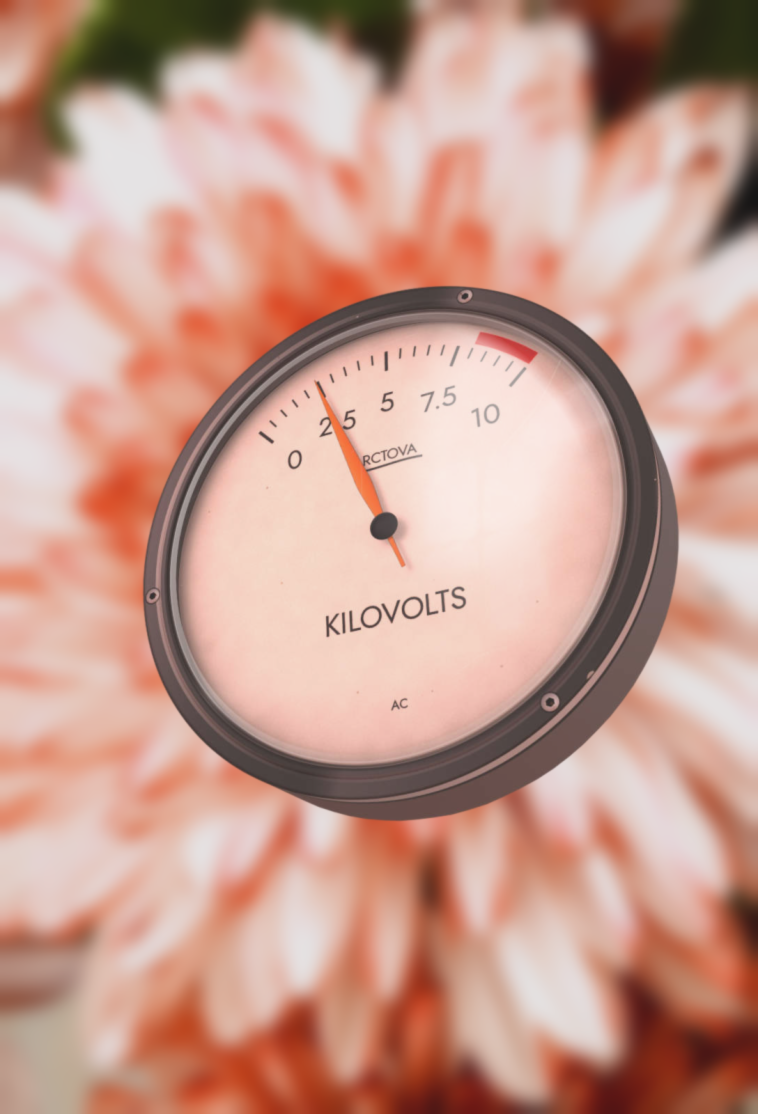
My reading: {"value": 2.5, "unit": "kV"}
